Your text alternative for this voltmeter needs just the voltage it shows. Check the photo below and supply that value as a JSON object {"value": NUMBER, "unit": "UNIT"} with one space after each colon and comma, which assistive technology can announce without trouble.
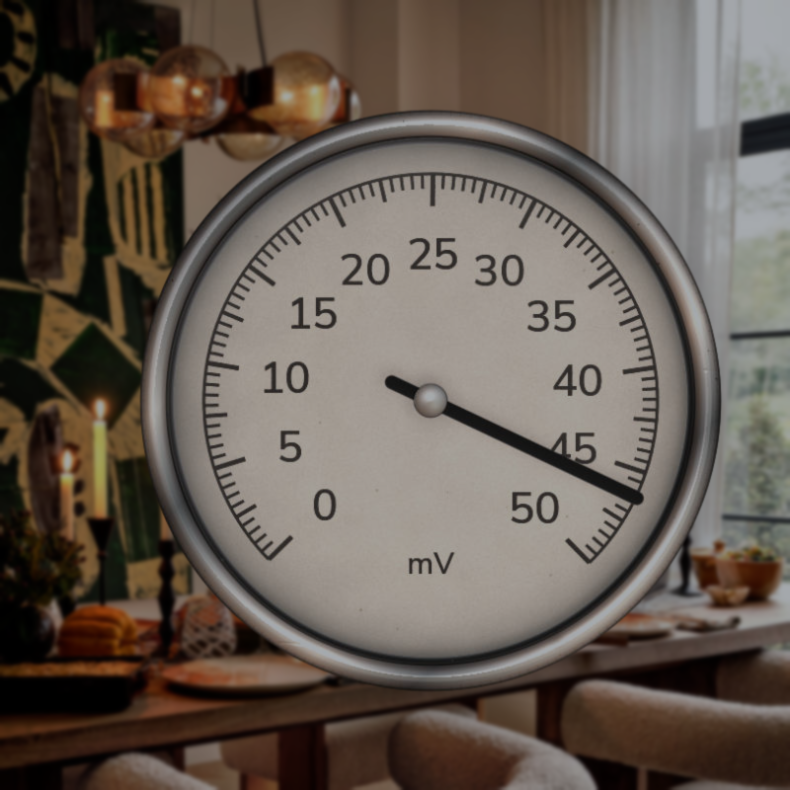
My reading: {"value": 46.25, "unit": "mV"}
